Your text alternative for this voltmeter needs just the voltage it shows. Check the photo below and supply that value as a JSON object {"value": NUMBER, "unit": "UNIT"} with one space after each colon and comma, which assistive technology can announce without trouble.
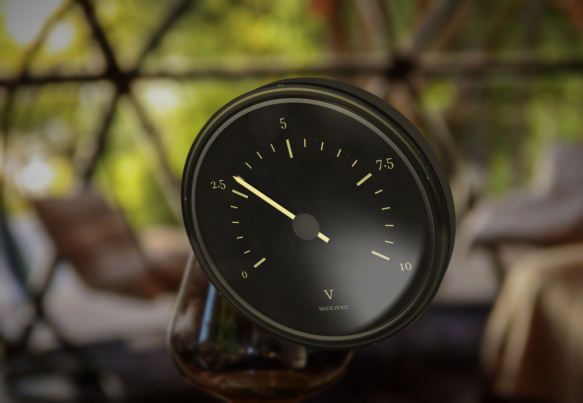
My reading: {"value": 3, "unit": "V"}
